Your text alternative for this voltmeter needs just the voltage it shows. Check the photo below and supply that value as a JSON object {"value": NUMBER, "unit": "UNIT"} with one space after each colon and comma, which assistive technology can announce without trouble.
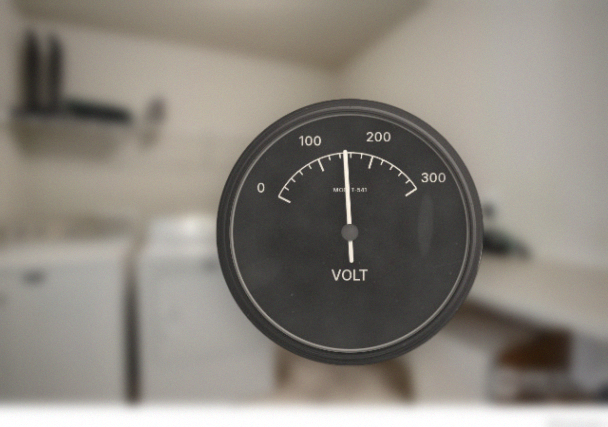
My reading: {"value": 150, "unit": "V"}
